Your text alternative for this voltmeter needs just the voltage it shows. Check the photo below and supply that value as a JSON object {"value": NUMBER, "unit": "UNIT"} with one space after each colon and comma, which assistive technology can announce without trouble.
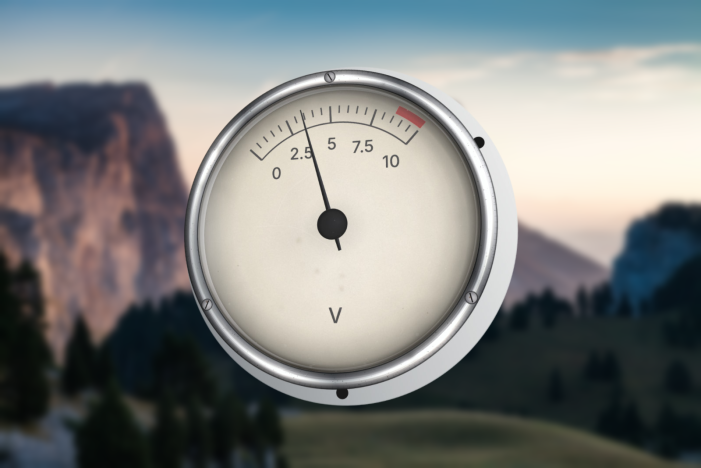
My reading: {"value": 3.5, "unit": "V"}
